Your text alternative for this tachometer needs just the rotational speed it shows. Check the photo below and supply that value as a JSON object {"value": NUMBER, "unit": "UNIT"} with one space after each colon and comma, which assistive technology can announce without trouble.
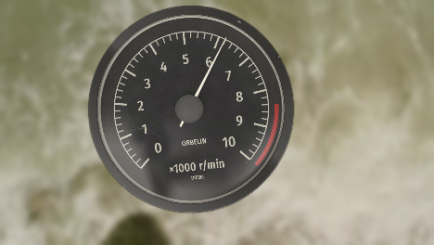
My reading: {"value": 6200, "unit": "rpm"}
